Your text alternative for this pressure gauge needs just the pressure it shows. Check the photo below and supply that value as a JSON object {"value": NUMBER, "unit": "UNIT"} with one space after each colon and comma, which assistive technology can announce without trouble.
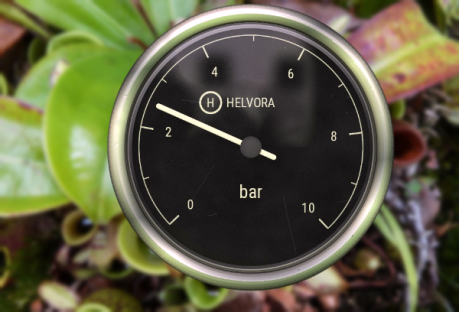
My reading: {"value": 2.5, "unit": "bar"}
